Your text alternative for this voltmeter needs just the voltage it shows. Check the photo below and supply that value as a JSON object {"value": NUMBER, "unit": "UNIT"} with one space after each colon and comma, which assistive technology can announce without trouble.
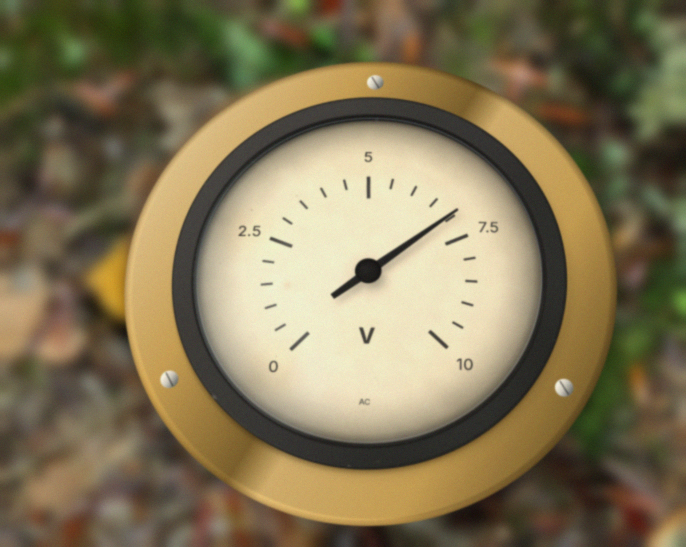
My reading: {"value": 7, "unit": "V"}
